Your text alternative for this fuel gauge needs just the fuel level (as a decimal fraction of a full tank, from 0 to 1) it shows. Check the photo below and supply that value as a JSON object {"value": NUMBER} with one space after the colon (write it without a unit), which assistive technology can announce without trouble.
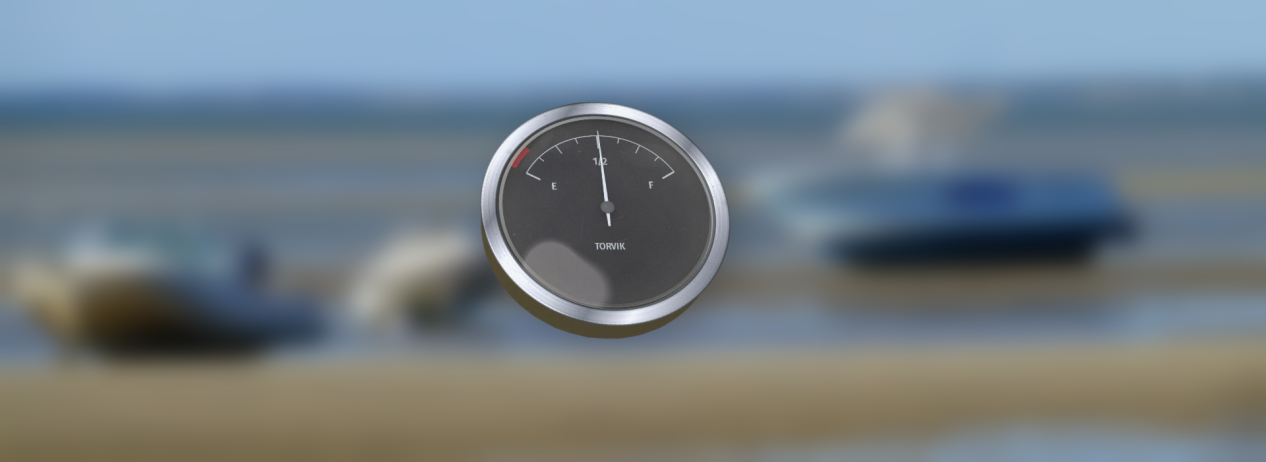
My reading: {"value": 0.5}
